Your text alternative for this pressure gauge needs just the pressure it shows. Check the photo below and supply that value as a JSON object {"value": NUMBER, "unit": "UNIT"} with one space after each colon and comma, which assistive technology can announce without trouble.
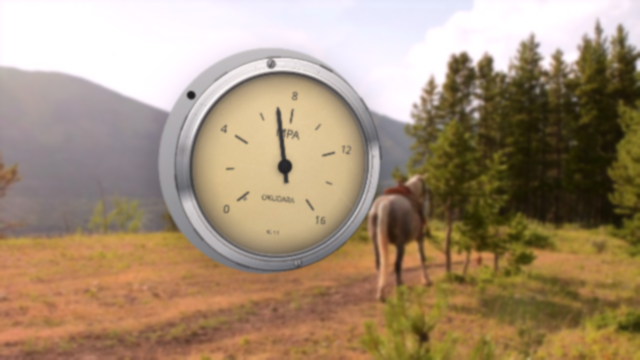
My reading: {"value": 7, "unit": "MPa"}
